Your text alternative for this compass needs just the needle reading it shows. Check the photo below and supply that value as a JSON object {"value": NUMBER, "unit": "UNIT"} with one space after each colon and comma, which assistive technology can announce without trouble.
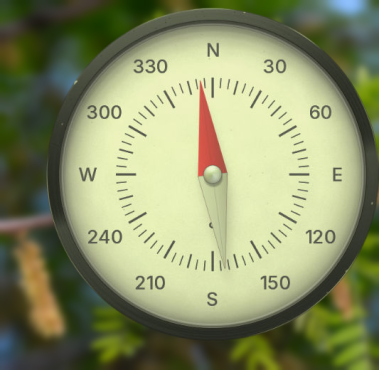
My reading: {"value": 352.5, "unit": "°"}
